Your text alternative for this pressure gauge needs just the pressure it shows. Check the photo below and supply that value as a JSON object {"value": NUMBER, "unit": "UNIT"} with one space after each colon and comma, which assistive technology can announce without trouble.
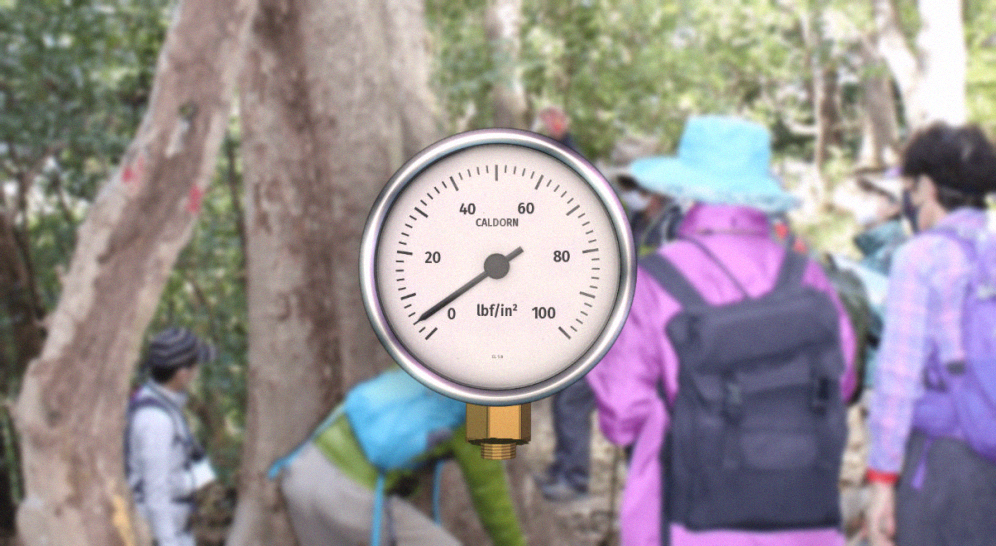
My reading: {"value": 4, "unit": "psi"}
